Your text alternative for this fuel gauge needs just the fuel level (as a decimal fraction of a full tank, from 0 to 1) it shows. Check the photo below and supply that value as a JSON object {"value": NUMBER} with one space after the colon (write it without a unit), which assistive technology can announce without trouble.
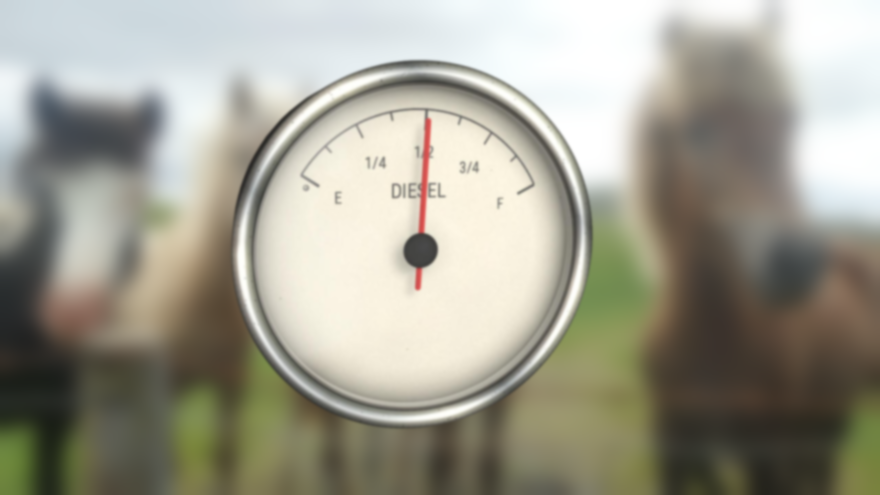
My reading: {"value": 0.5}
